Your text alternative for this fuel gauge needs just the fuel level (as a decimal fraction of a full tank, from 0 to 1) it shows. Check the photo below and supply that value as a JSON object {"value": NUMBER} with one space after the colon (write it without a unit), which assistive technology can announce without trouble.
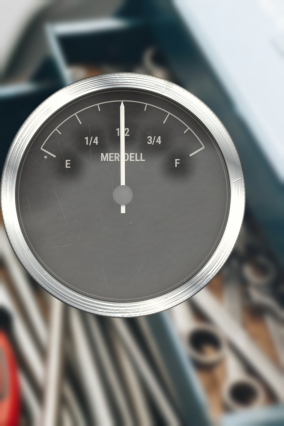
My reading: {"value": 0.5}
